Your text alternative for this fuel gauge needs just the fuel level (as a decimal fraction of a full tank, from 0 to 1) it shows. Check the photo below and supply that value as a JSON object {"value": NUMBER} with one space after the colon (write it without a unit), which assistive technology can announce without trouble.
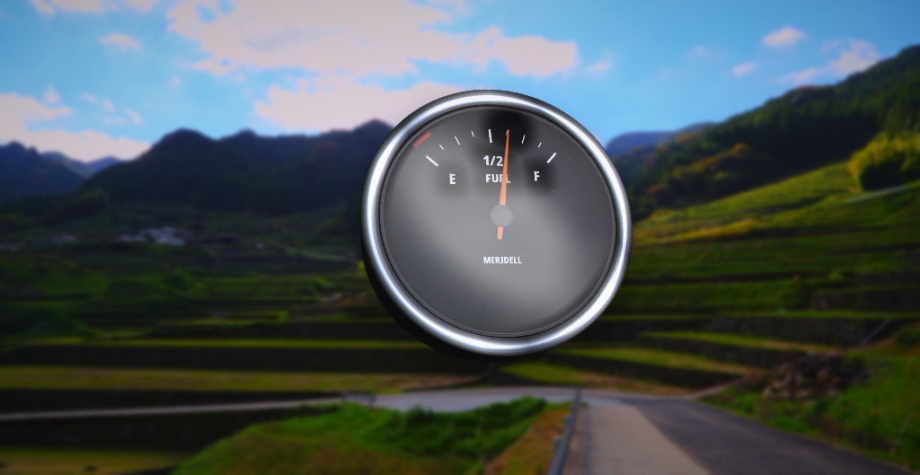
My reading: {"value": 0.625}
